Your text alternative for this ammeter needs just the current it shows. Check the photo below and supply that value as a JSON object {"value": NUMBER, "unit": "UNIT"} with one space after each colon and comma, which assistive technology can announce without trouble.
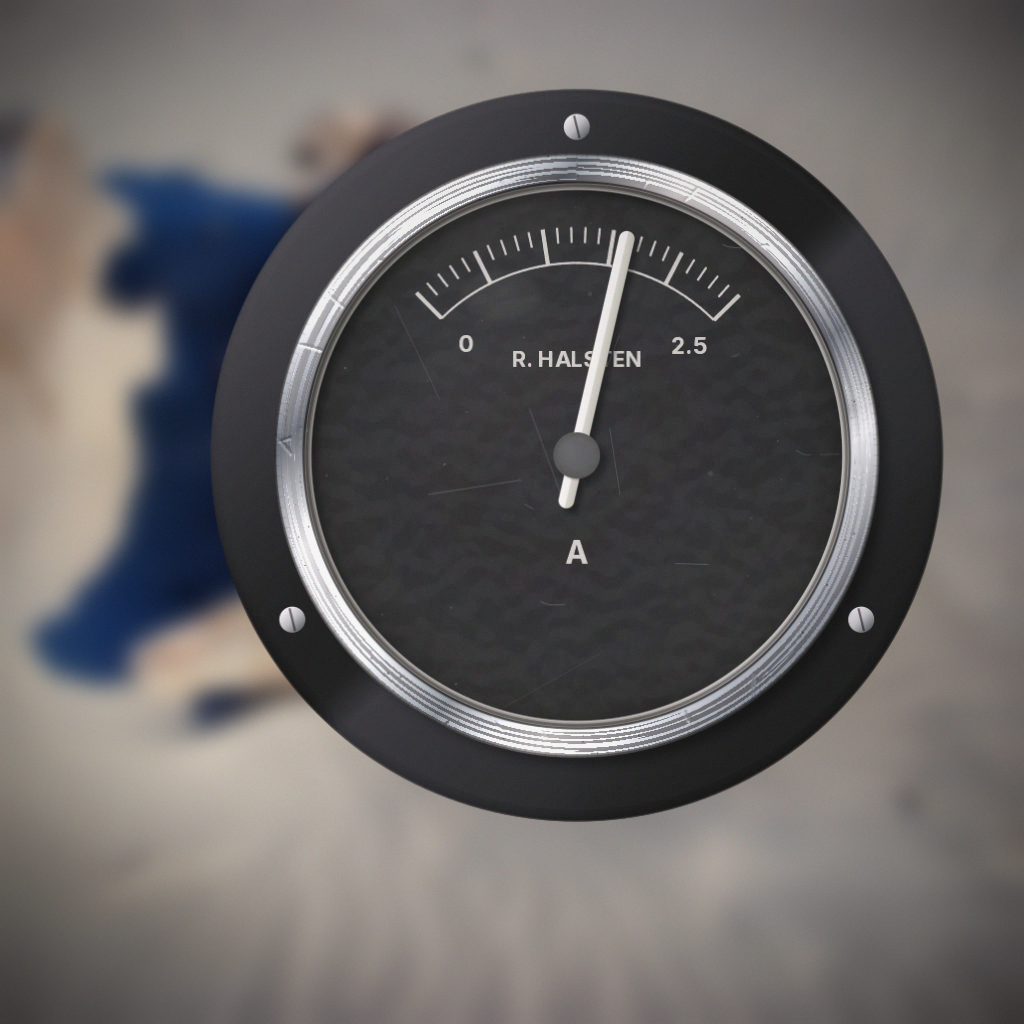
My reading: {"value": 1.6, "unit": "A"}
